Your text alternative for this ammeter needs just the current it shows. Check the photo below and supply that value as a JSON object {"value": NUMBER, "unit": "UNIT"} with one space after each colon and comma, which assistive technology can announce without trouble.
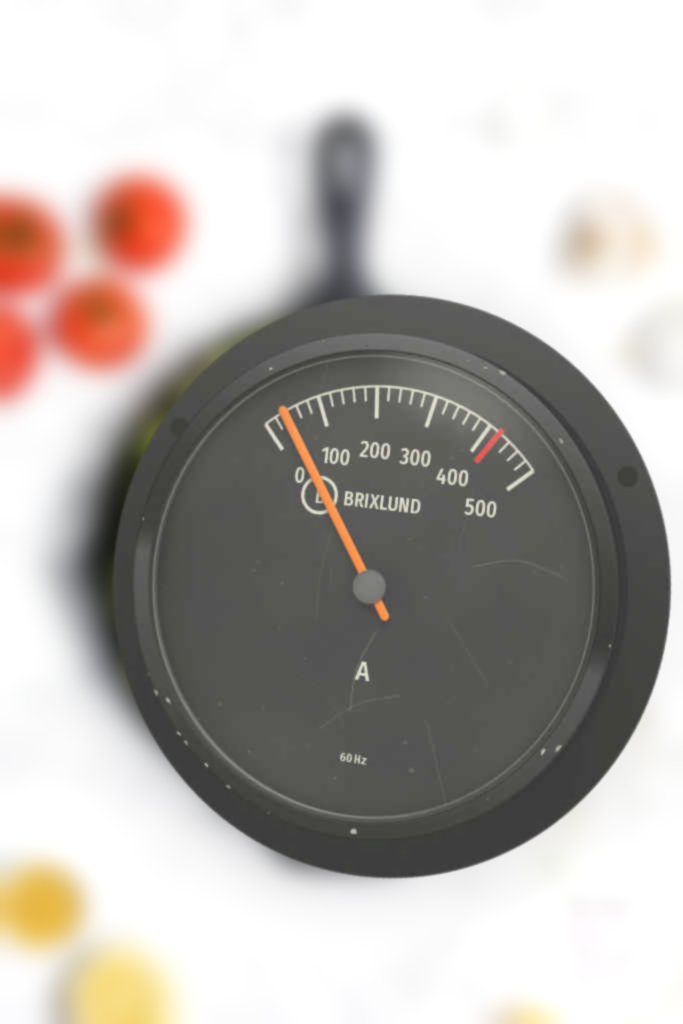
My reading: {"value": 40, "unit": "A"}
